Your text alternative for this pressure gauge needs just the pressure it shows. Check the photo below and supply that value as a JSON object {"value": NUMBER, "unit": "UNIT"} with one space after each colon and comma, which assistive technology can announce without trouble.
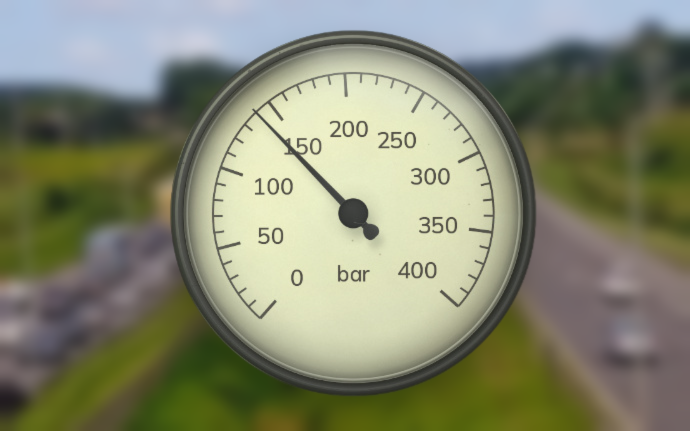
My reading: {"value": 140, "unit": "bar"}
